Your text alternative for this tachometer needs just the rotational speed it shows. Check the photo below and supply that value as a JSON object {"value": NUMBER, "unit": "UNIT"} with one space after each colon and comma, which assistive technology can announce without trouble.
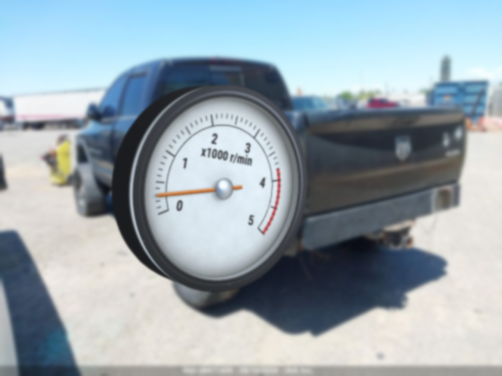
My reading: {"value": 300, "unit": "rpm"}
